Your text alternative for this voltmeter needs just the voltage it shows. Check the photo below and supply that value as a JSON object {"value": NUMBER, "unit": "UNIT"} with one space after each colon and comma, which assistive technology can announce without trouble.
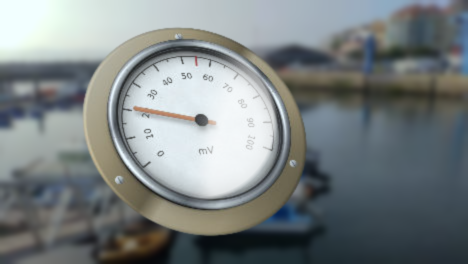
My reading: {"value": 20, "unit": "mV"}
